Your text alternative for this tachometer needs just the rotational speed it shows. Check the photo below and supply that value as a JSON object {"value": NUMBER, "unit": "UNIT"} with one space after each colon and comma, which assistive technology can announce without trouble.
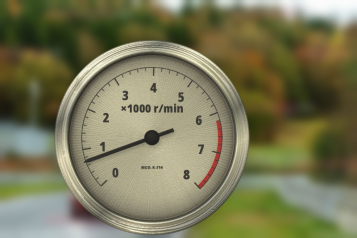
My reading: {"value": 700, "unit": "rpm"}
